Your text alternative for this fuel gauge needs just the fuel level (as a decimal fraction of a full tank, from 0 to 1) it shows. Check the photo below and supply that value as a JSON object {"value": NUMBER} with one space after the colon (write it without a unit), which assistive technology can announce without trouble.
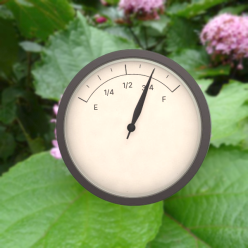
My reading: {"value": 0.75}
